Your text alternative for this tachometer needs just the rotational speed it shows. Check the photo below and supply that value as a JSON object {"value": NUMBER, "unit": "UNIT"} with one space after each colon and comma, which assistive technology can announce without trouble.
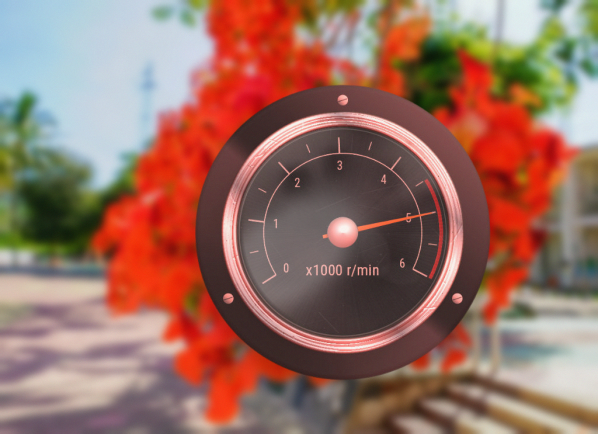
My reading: {"value": 5000, "unit": "rpm"}
